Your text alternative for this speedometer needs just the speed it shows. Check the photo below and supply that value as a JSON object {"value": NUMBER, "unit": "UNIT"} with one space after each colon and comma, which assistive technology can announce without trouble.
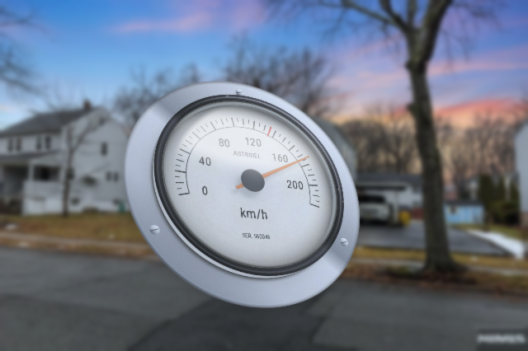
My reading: {"value": 175, "unit": "km/h"}
